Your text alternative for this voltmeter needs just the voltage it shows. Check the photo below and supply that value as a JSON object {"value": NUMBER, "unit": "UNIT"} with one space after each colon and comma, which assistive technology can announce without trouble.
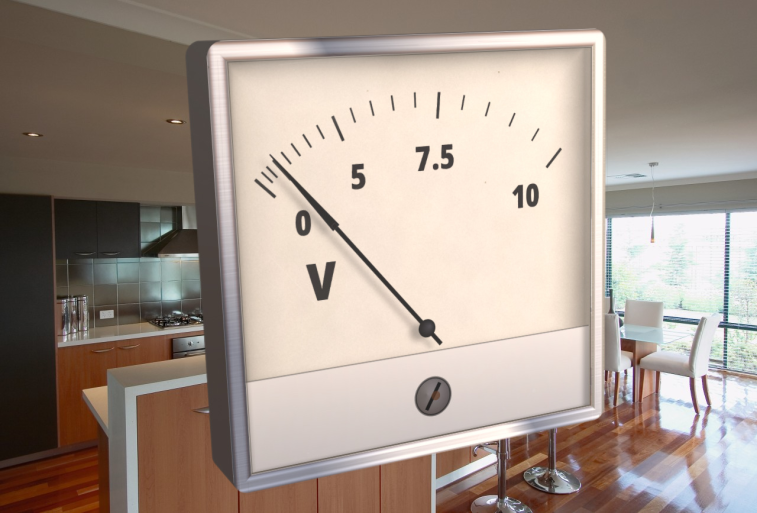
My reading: {"value": 2.5, "unit": "V"}
